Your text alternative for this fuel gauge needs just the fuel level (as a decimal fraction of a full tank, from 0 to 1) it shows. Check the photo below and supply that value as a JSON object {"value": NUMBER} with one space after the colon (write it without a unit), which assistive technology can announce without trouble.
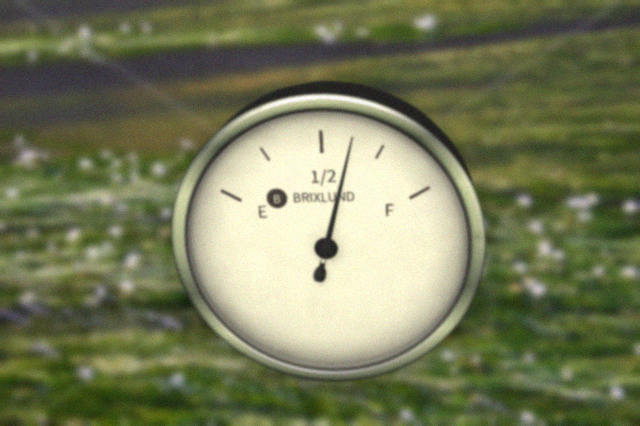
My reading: {"value": 0.625}
